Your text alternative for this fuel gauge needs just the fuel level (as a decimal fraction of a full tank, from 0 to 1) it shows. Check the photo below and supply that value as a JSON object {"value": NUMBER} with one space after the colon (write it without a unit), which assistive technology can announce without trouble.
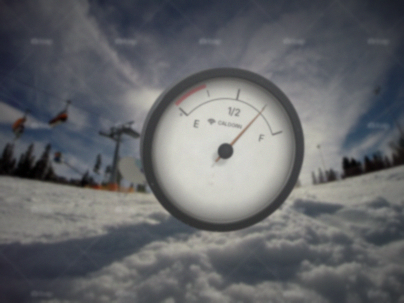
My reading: {"value": 0.75}
